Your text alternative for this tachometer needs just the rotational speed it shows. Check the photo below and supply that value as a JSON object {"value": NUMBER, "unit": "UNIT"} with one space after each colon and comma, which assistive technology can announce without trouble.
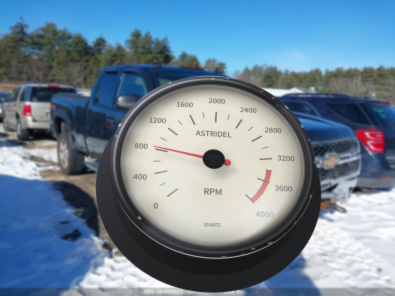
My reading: {"value": 800, "unit": "rpm"}
